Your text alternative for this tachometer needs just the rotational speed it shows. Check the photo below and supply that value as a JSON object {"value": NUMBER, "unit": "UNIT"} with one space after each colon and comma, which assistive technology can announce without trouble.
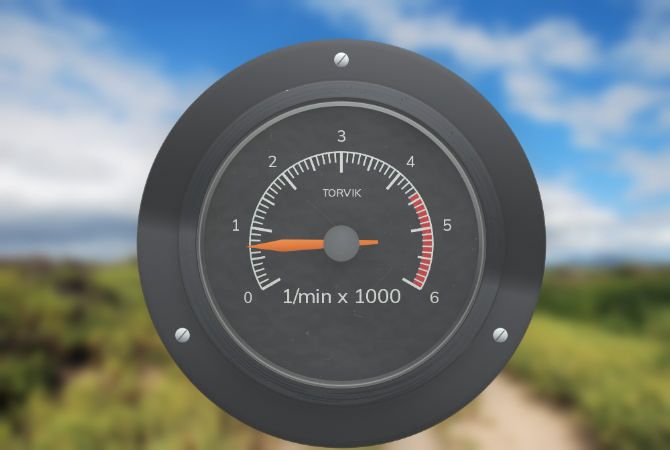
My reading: {"value": 700, "unit": "rpm"}
